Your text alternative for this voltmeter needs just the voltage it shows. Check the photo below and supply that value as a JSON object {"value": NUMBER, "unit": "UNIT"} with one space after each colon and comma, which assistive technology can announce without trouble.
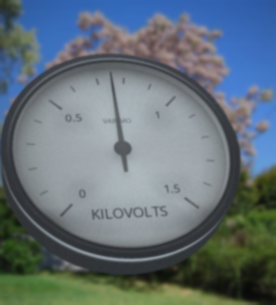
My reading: {"value": 0.75, "unit": "kV"}
